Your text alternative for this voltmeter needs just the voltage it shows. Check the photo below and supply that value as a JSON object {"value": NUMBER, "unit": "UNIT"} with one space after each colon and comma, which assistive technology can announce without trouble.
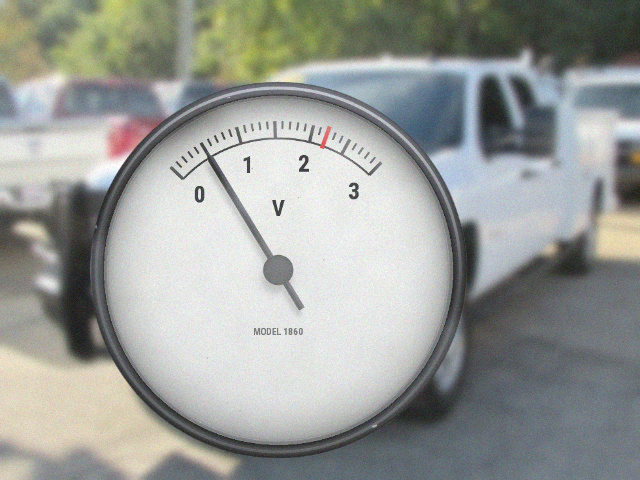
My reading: {"value": 0.5, "unit": "V"}
